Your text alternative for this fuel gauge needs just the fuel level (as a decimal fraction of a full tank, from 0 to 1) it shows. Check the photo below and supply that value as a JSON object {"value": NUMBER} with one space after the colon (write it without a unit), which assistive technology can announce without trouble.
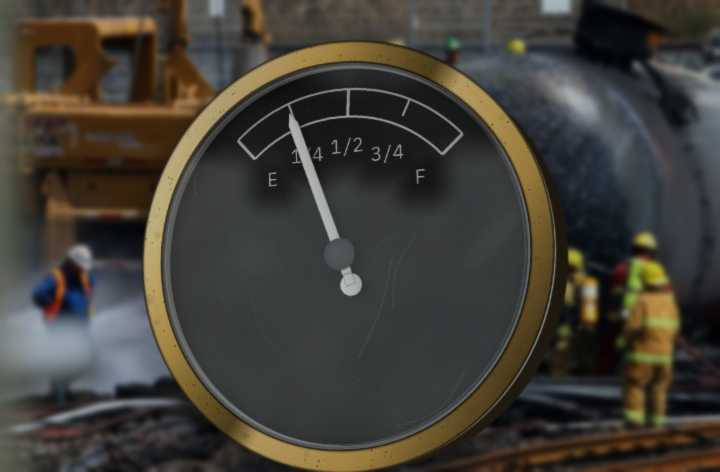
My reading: {"value": 0.25}
